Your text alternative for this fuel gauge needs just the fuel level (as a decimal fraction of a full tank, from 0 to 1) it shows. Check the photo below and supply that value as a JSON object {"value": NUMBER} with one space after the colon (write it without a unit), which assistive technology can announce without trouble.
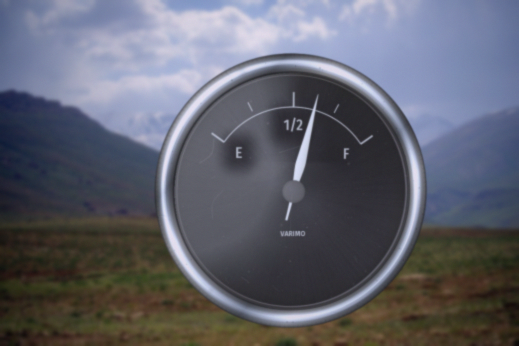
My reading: {"value": 0.625}
